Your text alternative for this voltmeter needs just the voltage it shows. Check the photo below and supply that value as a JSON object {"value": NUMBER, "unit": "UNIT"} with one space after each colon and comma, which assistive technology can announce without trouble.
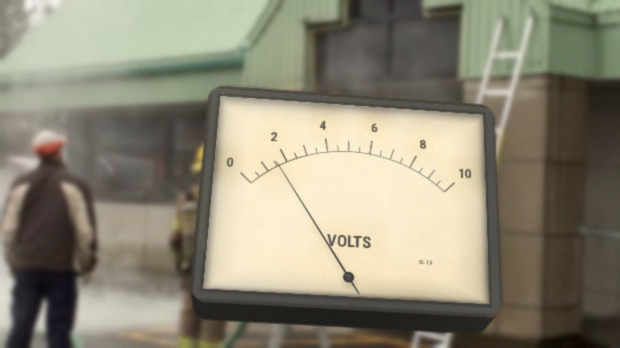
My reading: {"value": 1.5, "unit": "V"}
